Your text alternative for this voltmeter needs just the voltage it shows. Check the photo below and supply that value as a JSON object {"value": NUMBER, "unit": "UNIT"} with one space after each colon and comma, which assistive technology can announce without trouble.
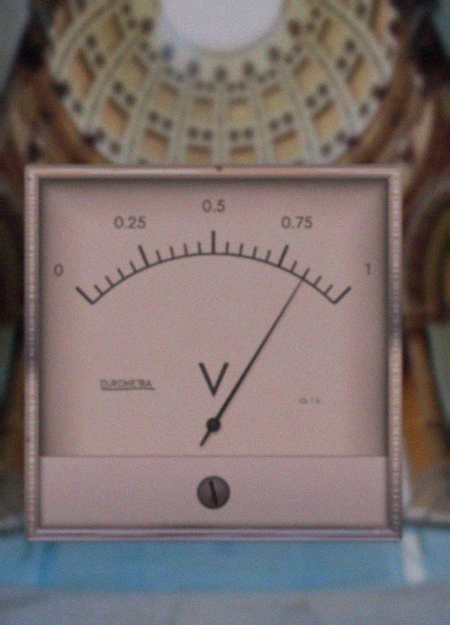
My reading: {"value": 0.85, "unit": "V"}
